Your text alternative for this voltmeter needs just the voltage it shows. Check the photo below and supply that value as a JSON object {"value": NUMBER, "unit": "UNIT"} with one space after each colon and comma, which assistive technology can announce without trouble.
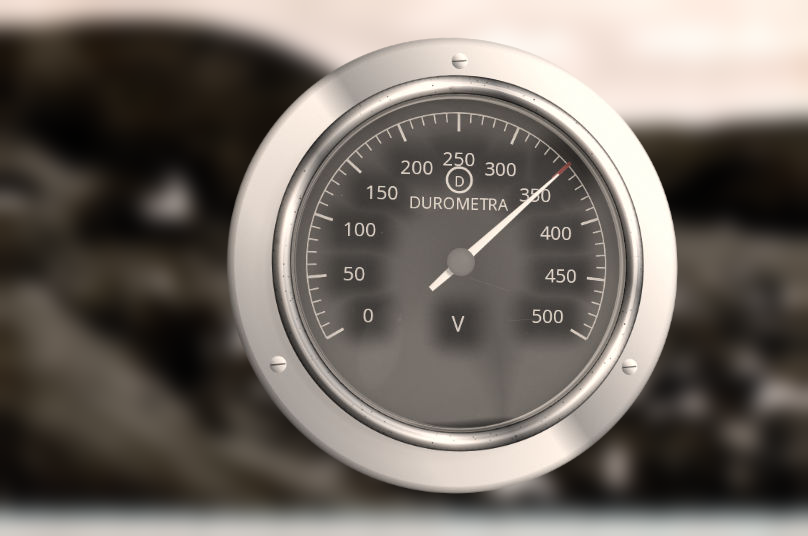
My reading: {"value": 350, "unit": "V"}
